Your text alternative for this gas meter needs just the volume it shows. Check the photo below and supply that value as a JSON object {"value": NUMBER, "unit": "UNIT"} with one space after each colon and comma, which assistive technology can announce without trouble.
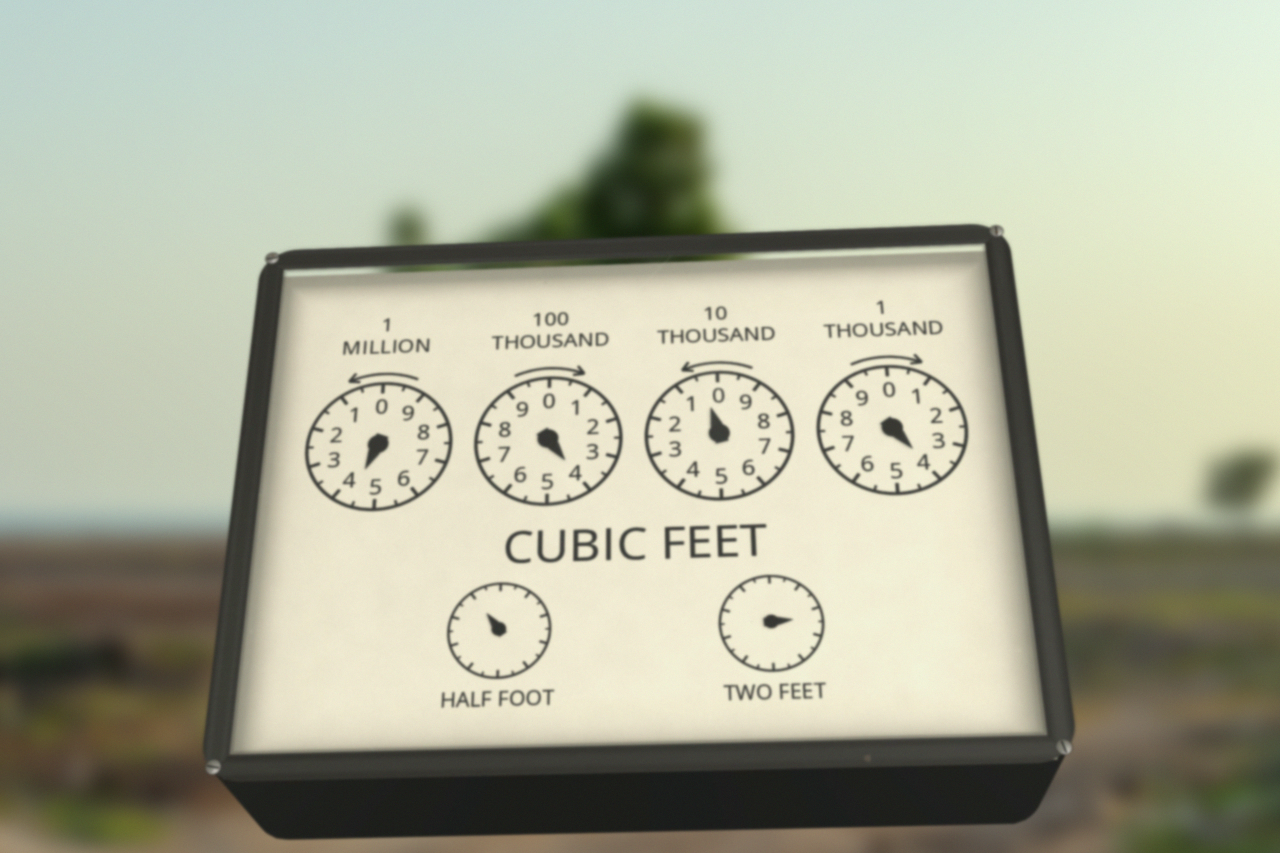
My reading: {"value": 440400, "unit": "ft³"}
